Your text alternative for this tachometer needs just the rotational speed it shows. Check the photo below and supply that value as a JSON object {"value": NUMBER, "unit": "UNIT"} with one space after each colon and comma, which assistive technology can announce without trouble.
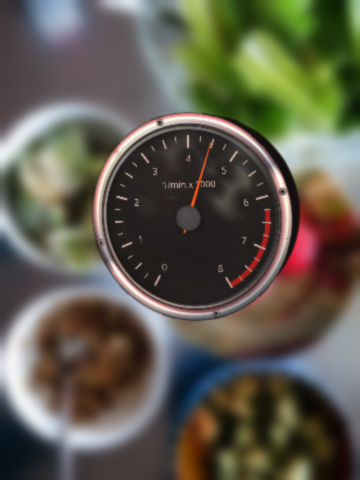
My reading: {"value": 4500, "unit": "rpm"}
